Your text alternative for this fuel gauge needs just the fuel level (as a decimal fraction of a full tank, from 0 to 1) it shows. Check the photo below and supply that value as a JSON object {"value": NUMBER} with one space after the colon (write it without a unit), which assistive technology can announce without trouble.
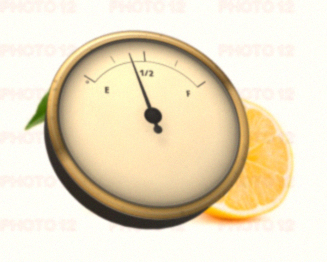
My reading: {"value": 0.375}
